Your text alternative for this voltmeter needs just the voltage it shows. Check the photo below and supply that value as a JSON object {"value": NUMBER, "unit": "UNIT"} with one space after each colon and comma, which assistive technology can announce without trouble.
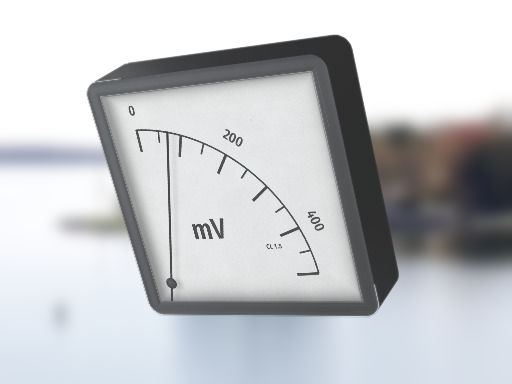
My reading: {"value": 75, "unit": "mV"}
